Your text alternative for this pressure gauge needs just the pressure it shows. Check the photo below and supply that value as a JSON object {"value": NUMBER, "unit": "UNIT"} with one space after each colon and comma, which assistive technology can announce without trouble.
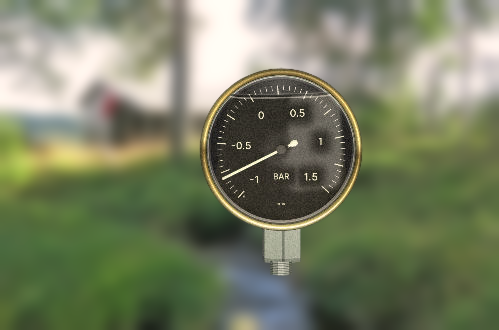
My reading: {"value": -0.8, "unit": "bar"}
